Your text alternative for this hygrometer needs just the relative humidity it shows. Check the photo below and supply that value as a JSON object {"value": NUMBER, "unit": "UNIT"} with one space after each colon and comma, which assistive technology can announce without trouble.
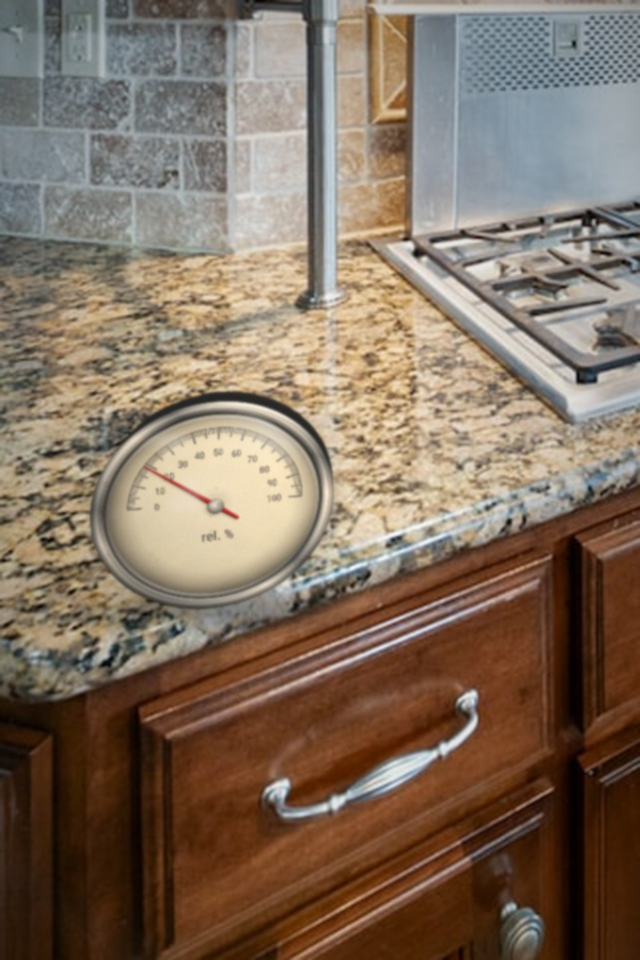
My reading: {"value": 20, "unit": "%"}
